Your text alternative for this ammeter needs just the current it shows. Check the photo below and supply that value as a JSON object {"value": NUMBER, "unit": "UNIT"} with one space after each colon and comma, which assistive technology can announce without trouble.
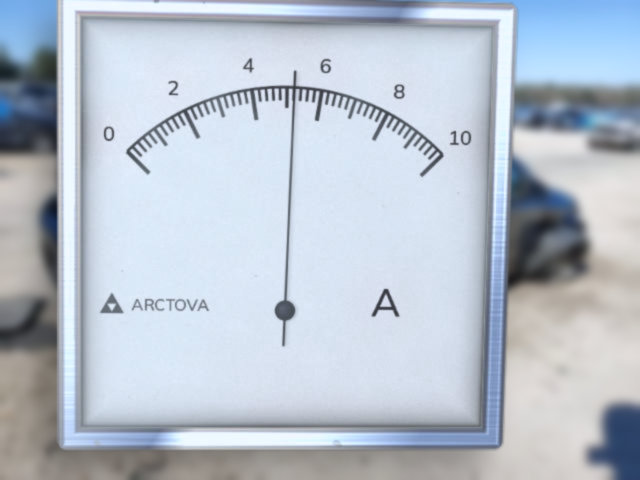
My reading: {"value": 5.2, "unit": "A"}
